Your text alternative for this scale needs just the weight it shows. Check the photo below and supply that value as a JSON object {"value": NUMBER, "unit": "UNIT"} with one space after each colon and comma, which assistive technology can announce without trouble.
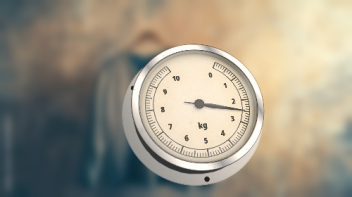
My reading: {"value": 2.5, "unit": "kg"}
